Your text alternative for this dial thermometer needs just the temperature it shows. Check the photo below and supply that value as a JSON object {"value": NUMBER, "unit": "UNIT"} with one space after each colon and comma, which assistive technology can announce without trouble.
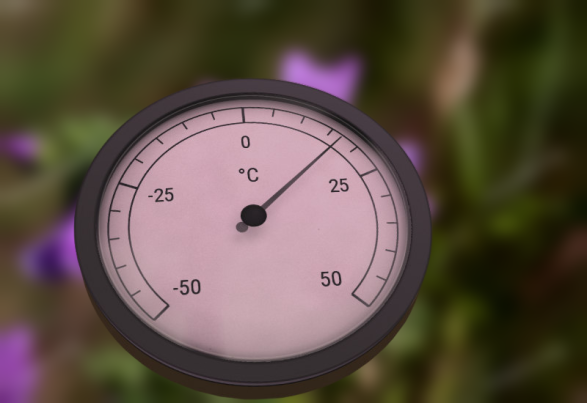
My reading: {"value": 17.5, "unit": "°C"}
